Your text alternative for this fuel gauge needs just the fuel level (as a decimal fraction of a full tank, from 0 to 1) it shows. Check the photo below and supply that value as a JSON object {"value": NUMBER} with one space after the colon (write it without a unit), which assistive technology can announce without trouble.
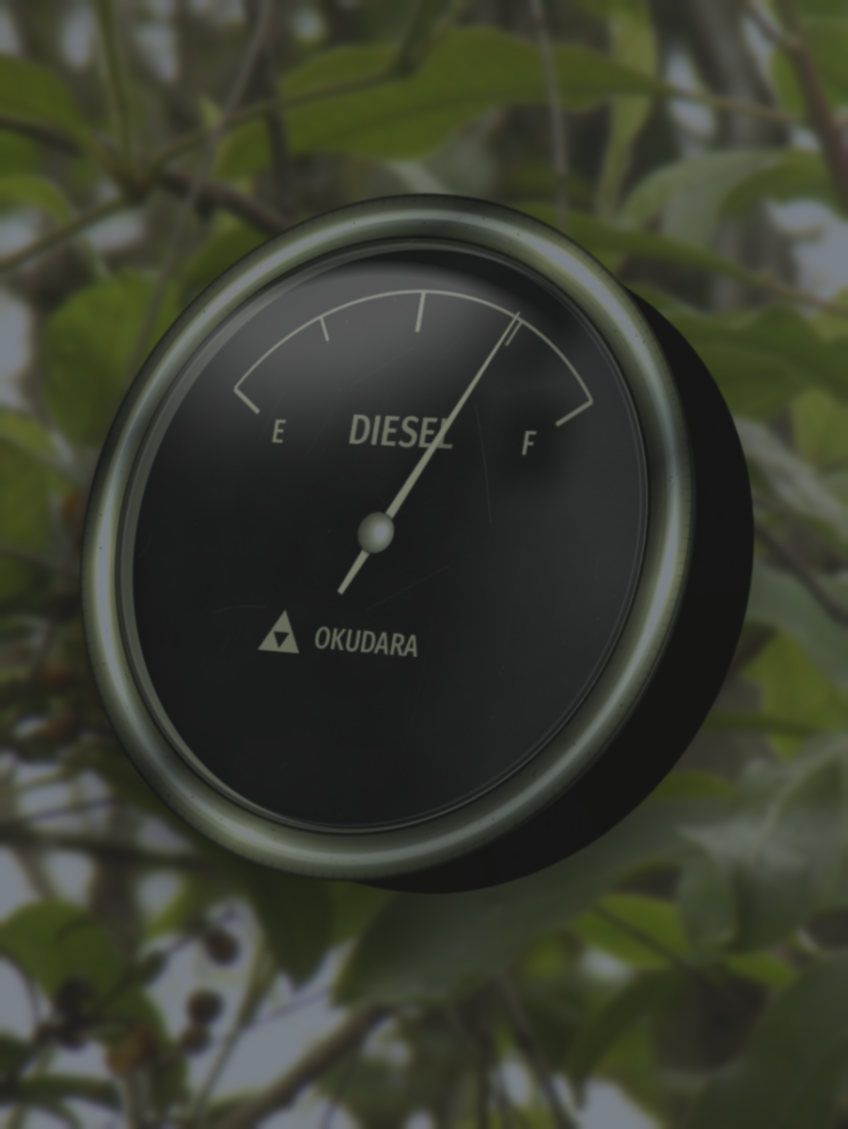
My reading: {"value": 0.75}
